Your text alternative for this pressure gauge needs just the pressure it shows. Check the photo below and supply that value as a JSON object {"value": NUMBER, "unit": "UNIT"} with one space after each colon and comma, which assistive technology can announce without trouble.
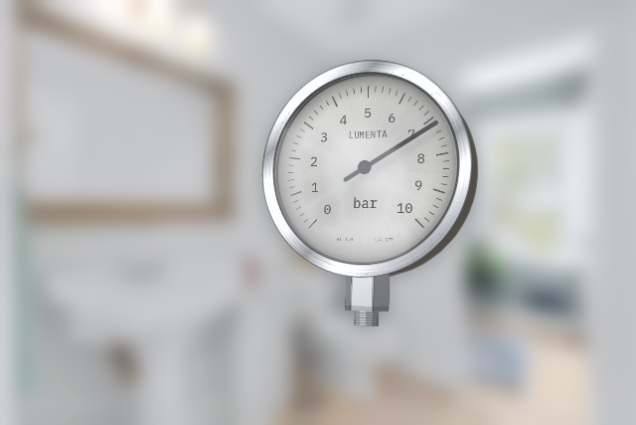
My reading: {"value": 7.2, "unit": "bar"}
